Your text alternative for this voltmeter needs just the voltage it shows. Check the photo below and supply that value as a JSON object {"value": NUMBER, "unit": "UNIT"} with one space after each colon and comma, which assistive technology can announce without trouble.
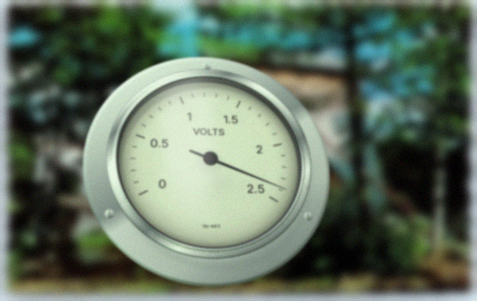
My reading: {"value": 2.4, "unit": "V"}
